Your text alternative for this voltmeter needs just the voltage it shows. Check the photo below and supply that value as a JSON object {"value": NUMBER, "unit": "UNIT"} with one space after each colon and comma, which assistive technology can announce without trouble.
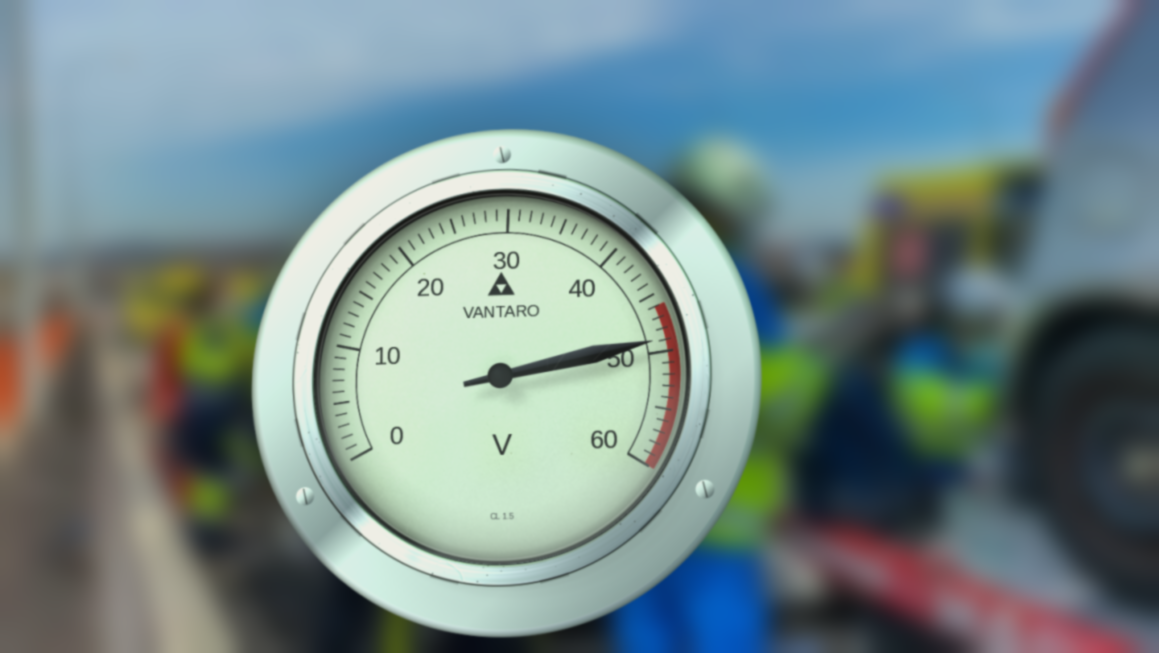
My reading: {"value": 49, "unit": "V"}
